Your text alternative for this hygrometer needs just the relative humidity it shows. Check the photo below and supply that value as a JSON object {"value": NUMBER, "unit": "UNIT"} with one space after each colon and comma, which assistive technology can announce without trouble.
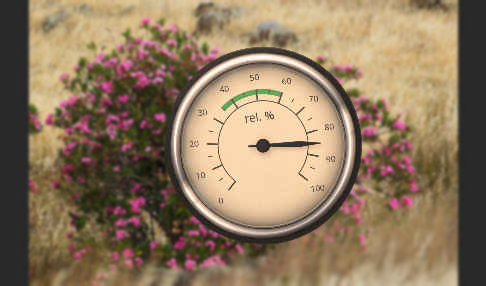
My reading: {"value": 85, "unit": "%"}
